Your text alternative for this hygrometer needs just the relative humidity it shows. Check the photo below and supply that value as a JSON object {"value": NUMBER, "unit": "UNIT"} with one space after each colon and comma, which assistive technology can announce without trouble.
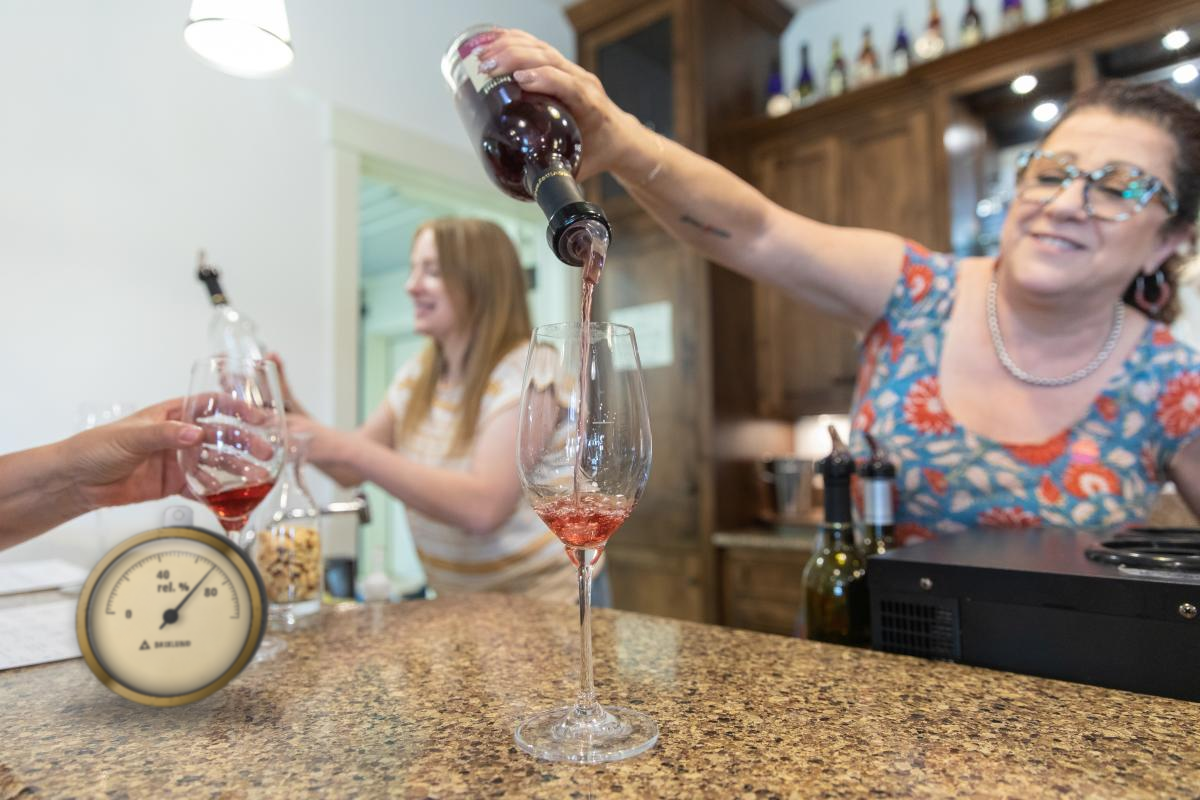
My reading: {"value": 70, "unit": "%"}
